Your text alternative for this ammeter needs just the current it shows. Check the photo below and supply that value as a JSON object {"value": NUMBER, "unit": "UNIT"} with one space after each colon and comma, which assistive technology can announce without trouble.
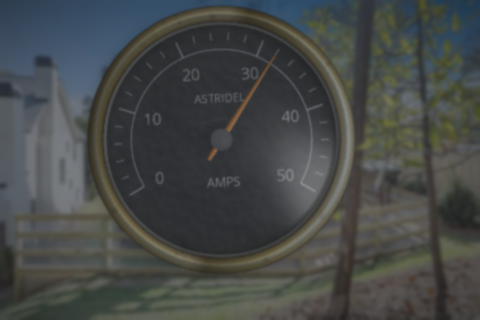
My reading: {"value": 32, "unit": "A"}
